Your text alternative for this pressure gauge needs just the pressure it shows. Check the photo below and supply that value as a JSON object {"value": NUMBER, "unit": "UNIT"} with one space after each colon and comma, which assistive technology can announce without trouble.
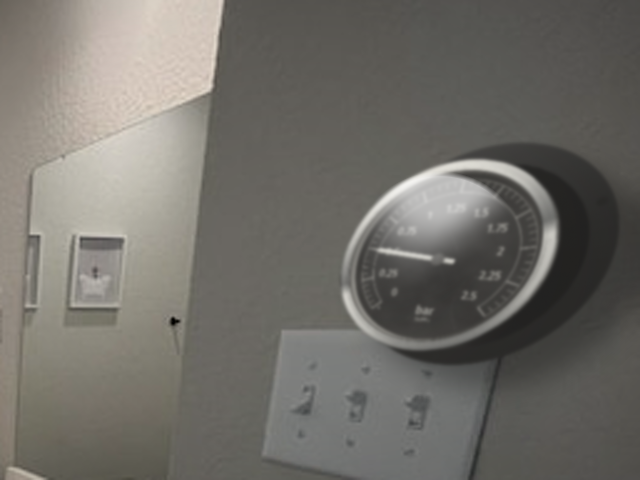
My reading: {"value": 0.5, "unit": "bar"}
